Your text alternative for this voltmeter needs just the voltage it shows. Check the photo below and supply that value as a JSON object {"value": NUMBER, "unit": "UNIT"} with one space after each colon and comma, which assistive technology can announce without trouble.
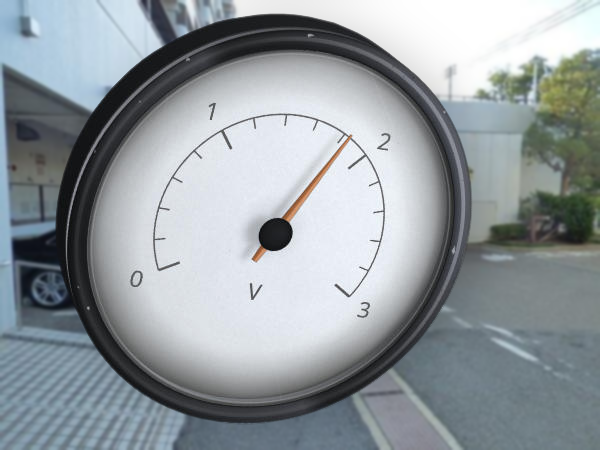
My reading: {"value": 1.8, "unit": "V"}
